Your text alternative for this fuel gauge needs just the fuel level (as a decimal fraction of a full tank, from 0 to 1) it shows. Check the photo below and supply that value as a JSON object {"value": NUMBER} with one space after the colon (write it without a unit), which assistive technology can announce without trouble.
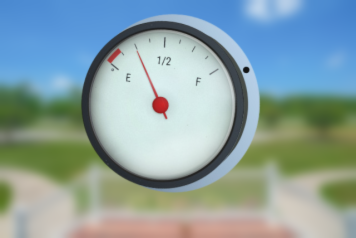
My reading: {"value": 0.25}
